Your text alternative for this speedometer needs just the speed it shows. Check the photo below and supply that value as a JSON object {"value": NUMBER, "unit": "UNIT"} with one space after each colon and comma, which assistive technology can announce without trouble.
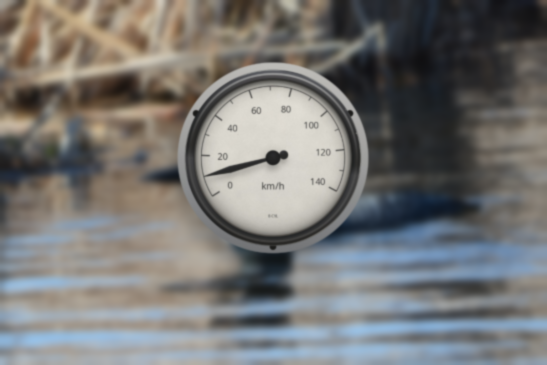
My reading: {"value": 10, "unit": "km/h"}
